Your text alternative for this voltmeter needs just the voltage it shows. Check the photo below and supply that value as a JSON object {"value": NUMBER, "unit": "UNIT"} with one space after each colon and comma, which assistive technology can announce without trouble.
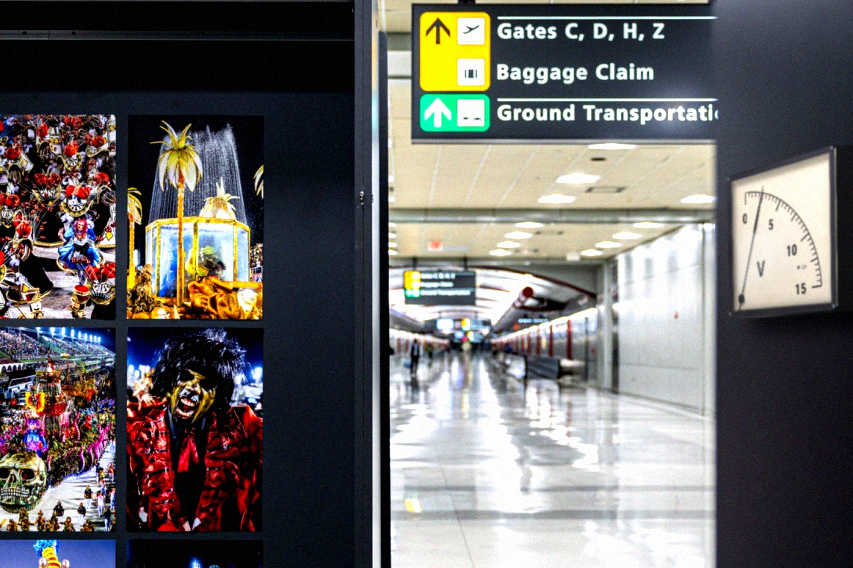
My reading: {"value": 2.5, "unit": "V"}
